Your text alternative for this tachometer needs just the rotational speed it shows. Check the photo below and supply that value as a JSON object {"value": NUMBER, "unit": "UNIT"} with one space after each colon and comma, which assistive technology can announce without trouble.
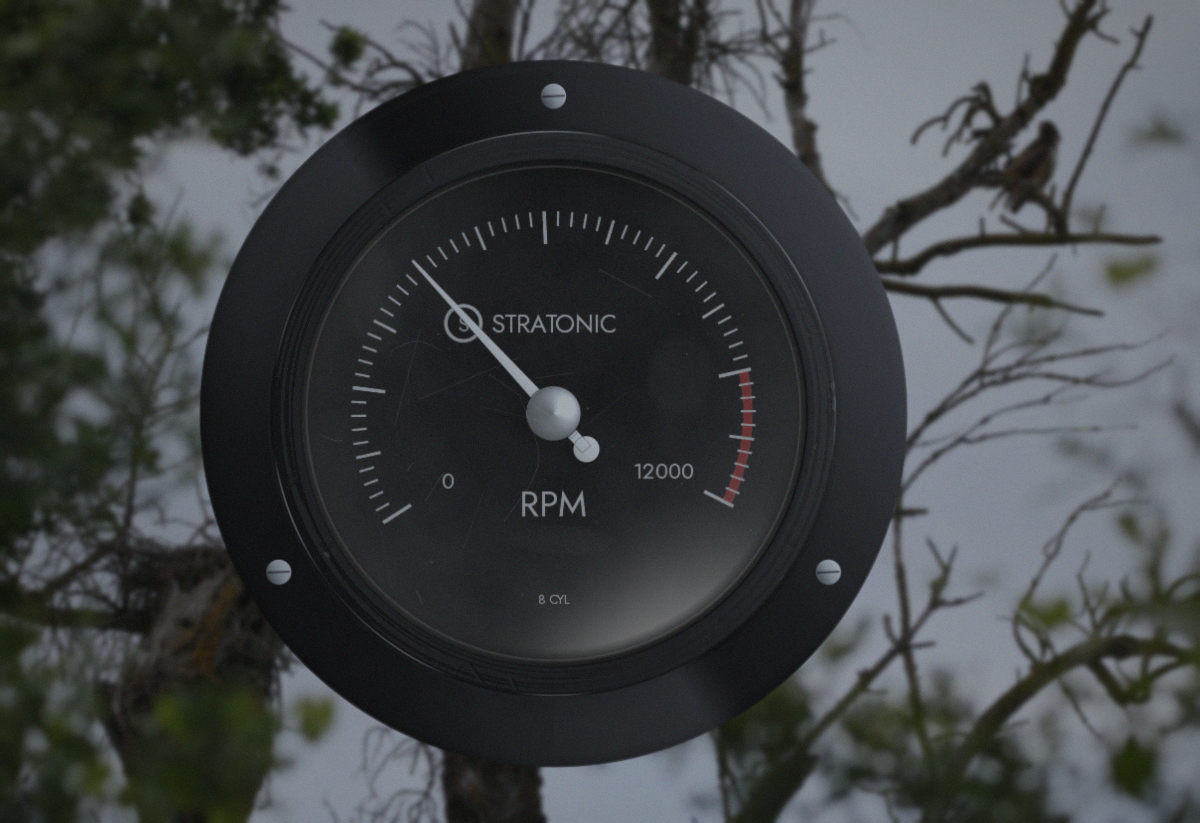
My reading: {"value": 4000, "unit": "rpm"}
